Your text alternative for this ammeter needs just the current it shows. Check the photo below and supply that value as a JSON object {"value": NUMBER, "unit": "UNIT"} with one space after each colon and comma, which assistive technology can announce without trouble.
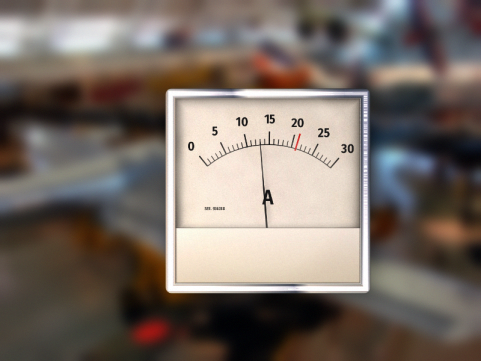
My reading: {"value": 13, "unit": "A"}
